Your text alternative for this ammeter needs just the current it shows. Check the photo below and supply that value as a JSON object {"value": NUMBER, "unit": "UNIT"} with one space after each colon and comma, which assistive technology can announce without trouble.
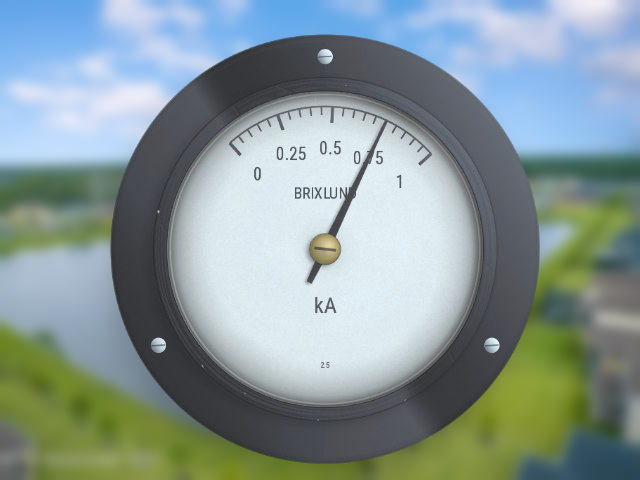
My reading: {"value": 0.75, "unit": "kA"}
